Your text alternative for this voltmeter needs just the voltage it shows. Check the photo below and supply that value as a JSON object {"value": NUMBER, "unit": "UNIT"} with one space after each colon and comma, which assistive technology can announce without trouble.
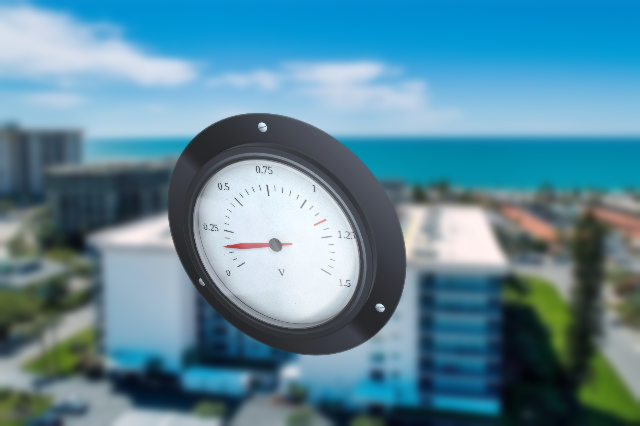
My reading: {"value": 0.15, "unit": "V"}
